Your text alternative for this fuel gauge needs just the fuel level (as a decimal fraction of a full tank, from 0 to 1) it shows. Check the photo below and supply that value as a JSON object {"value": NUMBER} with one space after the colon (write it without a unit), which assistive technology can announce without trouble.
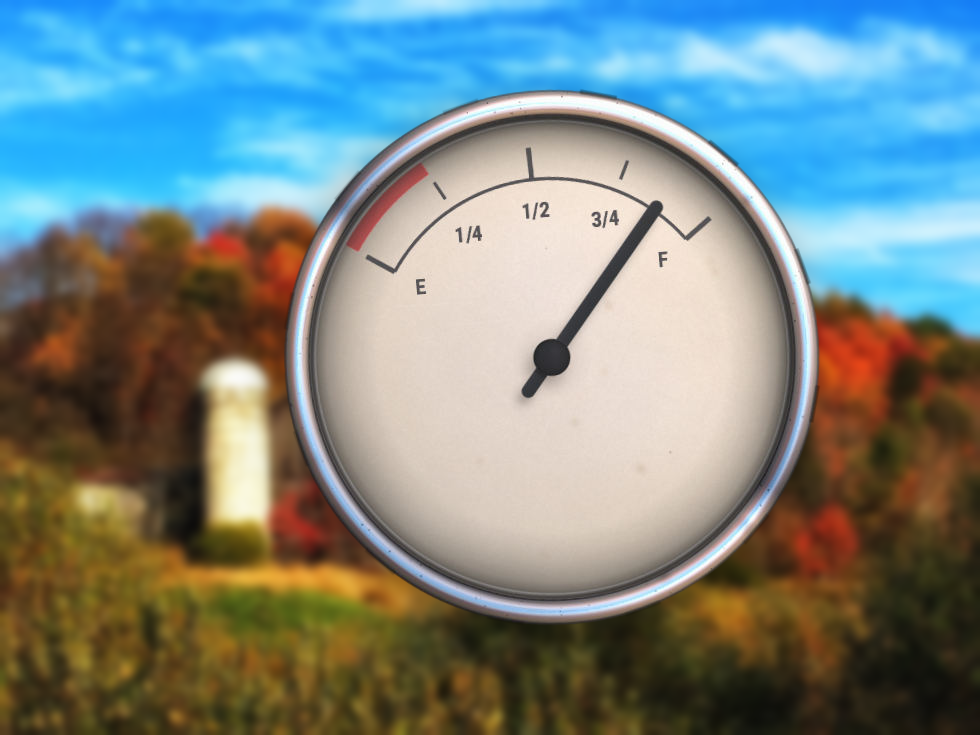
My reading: {"value": 0.875}
